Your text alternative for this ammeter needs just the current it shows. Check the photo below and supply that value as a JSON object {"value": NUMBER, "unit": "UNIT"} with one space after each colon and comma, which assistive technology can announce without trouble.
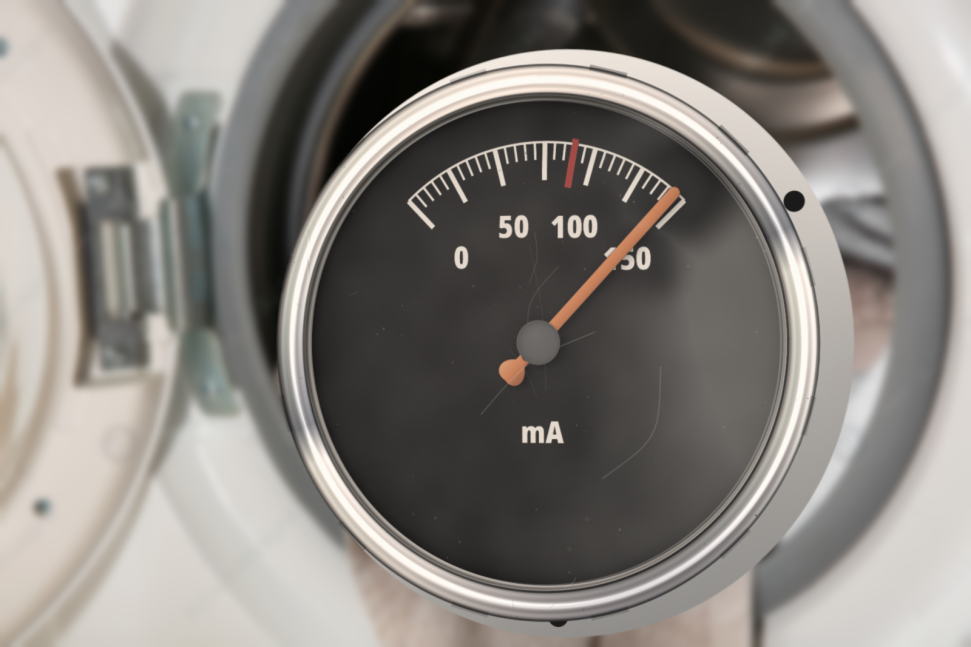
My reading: {"value": 145, "unit": "mA"}
